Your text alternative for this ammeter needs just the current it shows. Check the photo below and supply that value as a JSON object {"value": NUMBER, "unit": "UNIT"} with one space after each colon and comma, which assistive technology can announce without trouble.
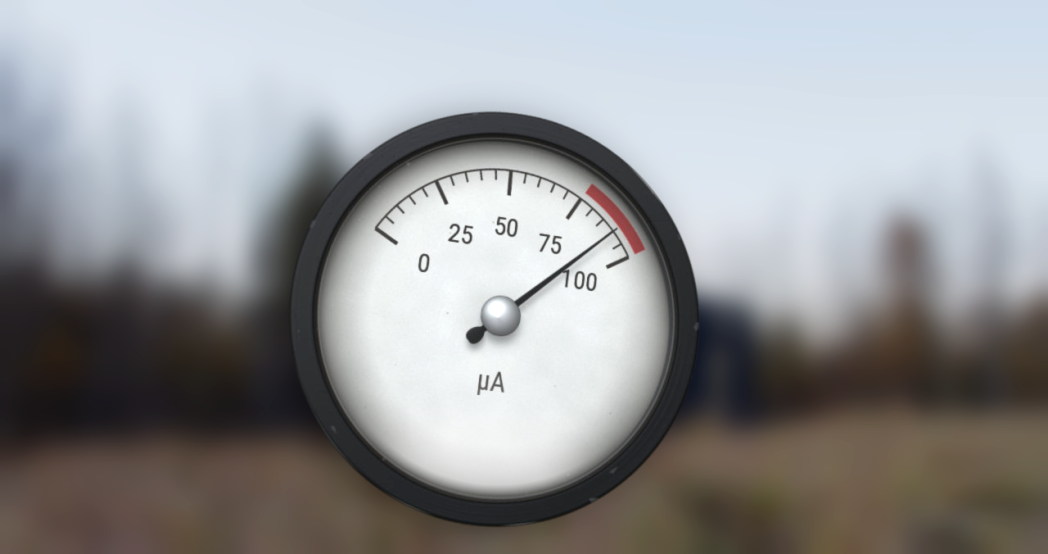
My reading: {"value": 90, "unit": "µA"}
